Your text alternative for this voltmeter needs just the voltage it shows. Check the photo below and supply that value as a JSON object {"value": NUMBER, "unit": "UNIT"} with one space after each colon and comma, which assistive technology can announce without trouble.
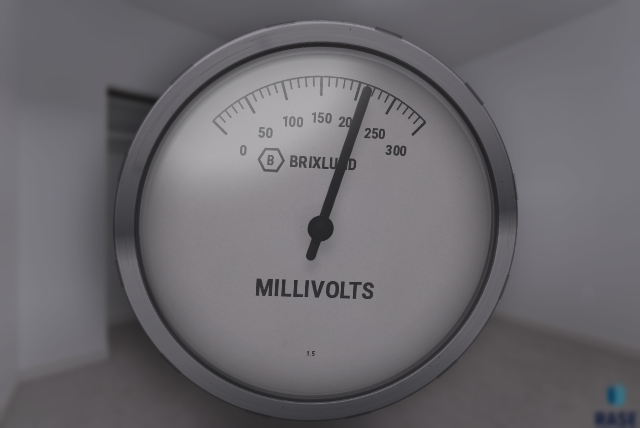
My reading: {"value": 210, "unit": "mV"}
